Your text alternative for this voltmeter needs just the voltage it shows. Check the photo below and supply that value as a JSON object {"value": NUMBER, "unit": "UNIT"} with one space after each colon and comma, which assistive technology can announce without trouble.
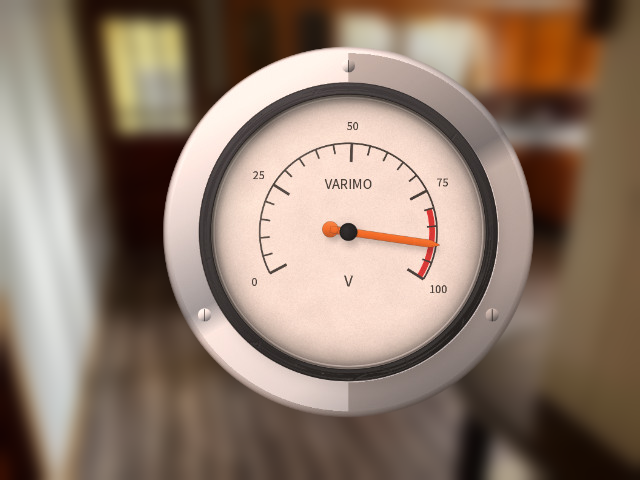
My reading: {"value": 90, "unit": "V"}
